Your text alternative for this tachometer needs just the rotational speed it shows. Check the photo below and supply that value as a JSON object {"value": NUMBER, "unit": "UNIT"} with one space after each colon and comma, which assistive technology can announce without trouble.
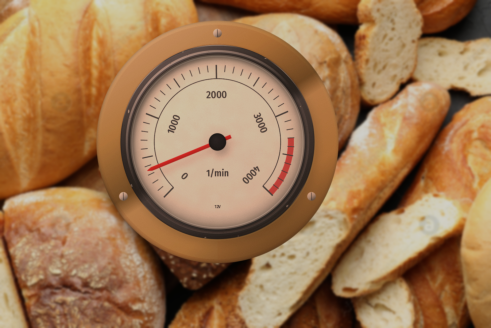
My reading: {"value": 350, "unit": "rpm"}
